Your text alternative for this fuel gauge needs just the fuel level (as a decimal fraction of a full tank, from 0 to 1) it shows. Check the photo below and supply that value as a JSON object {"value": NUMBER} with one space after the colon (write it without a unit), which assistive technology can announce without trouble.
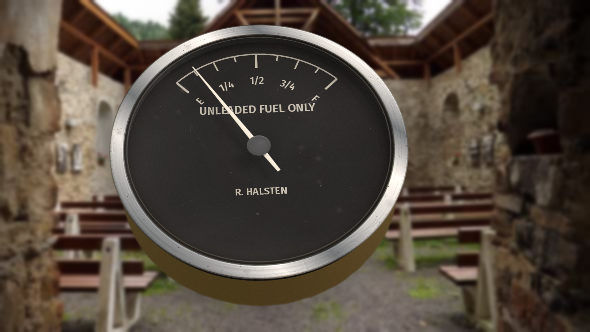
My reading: {"value": 0.125}
